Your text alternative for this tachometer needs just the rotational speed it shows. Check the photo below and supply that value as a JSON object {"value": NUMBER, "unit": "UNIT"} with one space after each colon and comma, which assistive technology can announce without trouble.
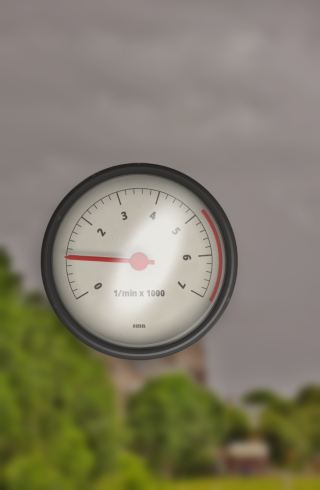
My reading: {"value": 1000, "unit": "rpm"}
